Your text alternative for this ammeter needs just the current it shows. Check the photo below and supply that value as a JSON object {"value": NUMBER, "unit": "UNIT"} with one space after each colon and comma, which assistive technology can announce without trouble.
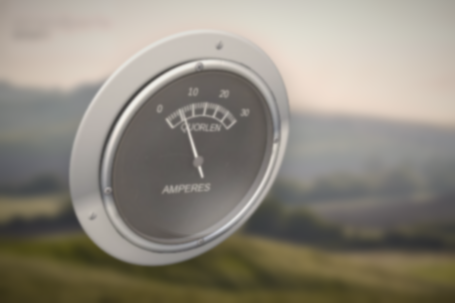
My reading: {"value": 5, "unit": "A"}
